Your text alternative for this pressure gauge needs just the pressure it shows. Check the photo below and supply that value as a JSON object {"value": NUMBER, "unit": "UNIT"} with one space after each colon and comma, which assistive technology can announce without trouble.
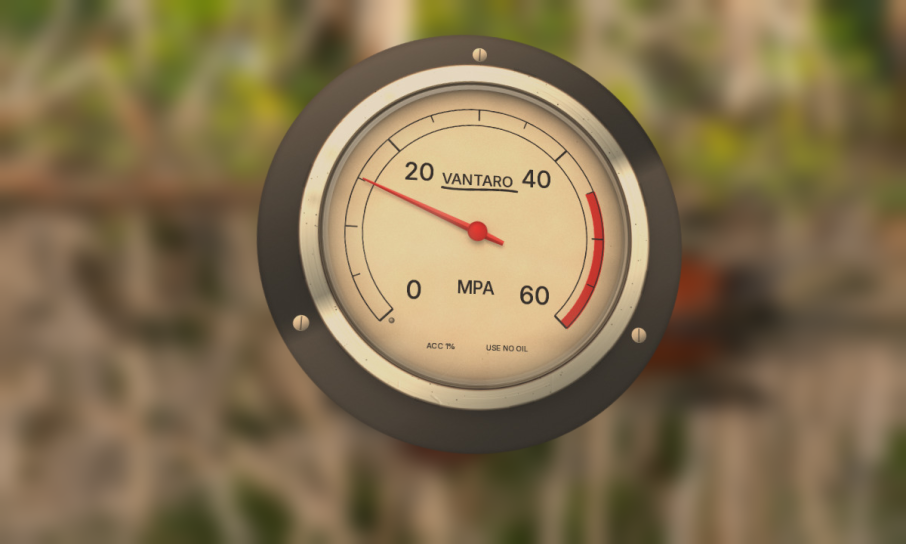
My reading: {"value": 15, "unit": "MPa"}
